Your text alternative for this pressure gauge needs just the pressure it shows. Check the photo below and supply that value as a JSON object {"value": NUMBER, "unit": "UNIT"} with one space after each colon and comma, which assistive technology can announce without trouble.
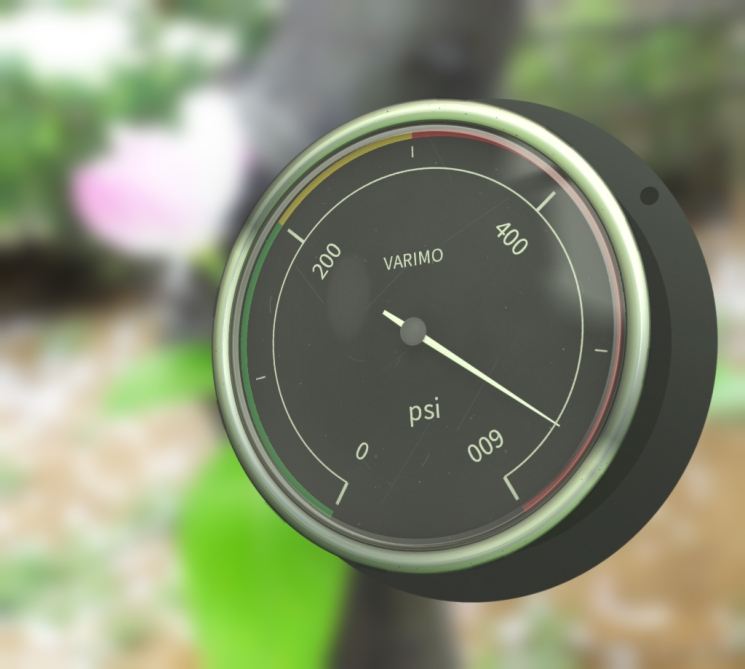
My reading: {"value": 550, "unit": "psi"}
